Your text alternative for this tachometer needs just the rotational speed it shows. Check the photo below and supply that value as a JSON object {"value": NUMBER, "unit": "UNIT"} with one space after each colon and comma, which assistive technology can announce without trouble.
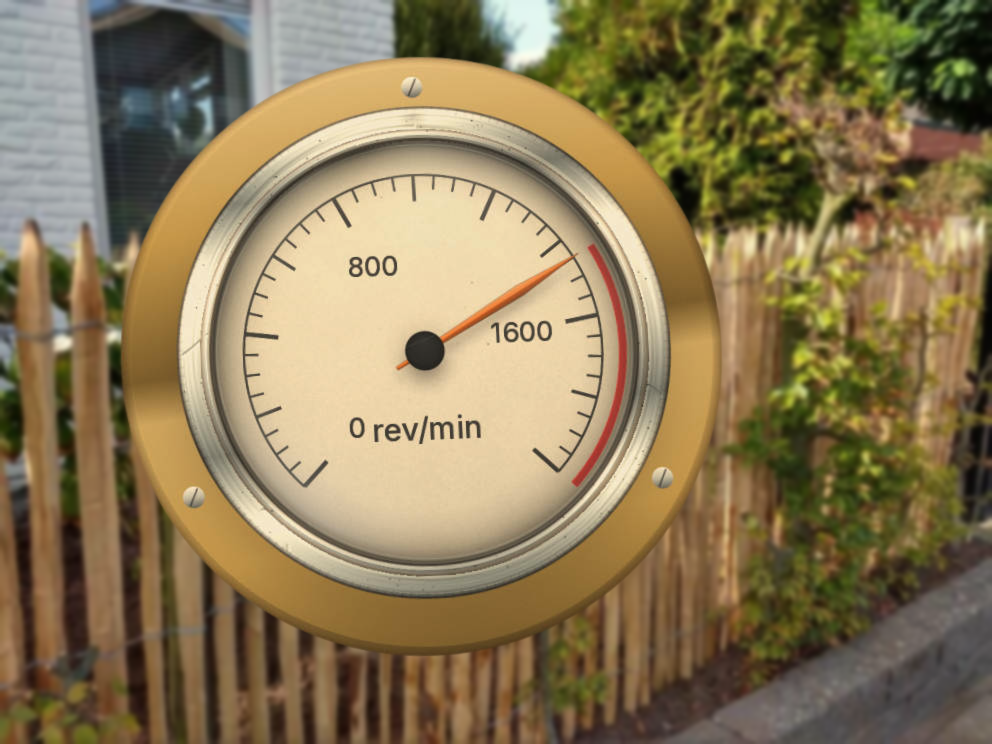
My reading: {"value": 1450, "unit": "rpm"}
